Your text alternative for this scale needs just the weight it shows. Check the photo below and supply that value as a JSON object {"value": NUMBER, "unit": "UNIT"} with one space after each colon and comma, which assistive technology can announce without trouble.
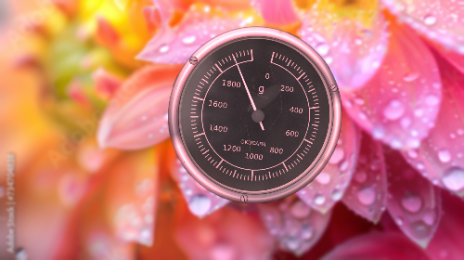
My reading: {"value": 1900, "unit": "g"}
